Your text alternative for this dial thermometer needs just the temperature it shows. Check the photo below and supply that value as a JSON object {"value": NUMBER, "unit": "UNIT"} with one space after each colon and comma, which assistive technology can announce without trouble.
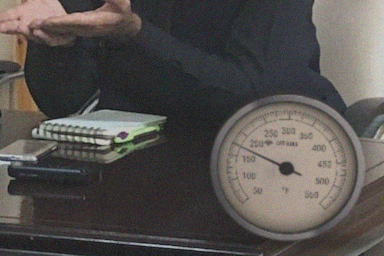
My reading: {"value": 175, "unit": "°F"}
